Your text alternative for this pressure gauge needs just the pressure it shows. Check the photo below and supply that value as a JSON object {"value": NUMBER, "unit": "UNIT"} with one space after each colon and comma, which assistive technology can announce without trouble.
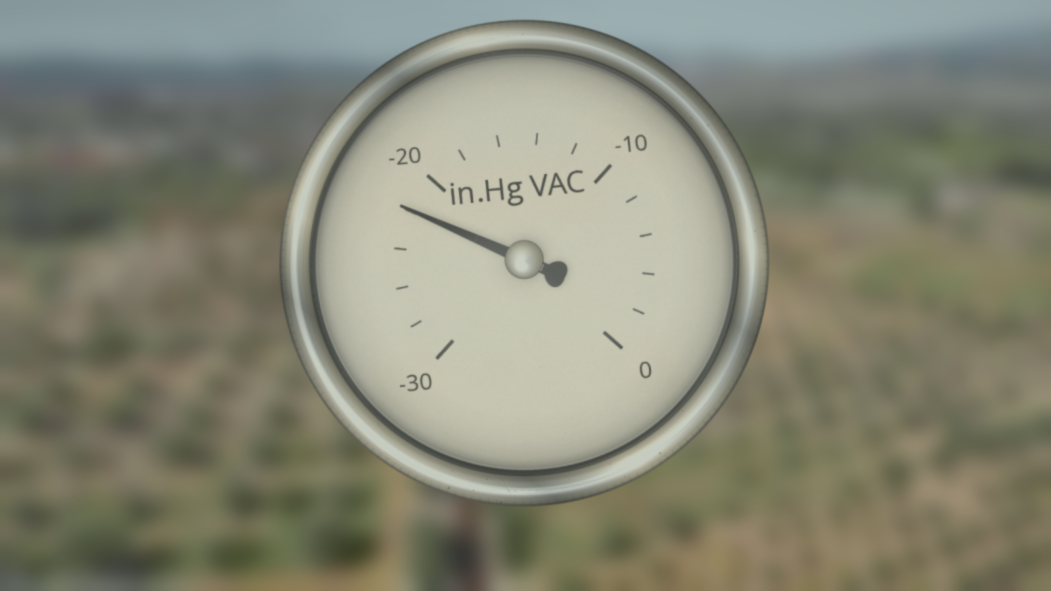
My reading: {"value": -22, "unit": "inHg"}
